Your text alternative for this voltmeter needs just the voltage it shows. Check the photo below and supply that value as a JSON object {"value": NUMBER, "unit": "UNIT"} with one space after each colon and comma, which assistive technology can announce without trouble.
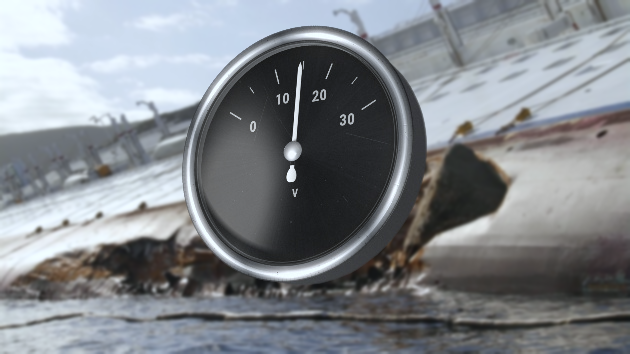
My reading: {"value": 15, "unit": "V"}
